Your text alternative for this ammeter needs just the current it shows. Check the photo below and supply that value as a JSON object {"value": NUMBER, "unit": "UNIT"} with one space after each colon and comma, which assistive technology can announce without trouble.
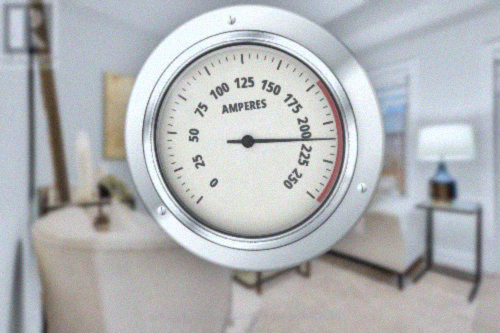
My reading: {"value": 210, "unit": "A"}
